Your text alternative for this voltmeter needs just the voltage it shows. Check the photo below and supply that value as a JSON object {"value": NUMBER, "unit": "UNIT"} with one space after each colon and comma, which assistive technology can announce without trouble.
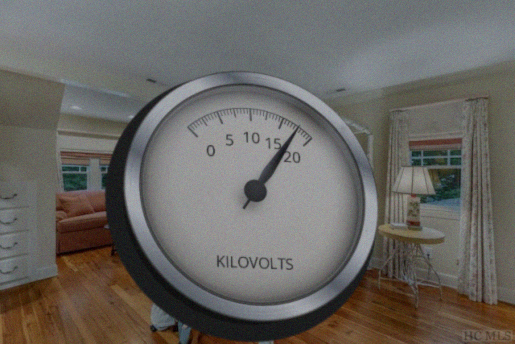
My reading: {"value": 17.5, "unit": "kV"}
